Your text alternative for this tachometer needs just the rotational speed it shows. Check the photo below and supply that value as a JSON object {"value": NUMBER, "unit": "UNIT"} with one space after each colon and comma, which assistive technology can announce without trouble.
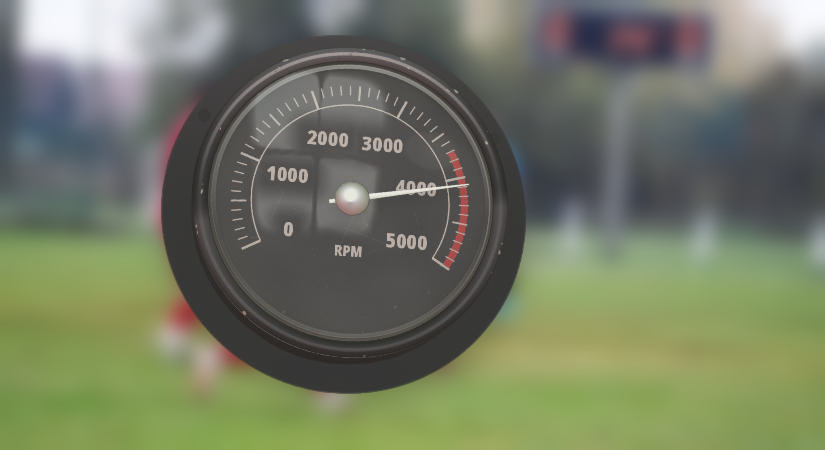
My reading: {"value": 4100, "unit": "rpm"}
